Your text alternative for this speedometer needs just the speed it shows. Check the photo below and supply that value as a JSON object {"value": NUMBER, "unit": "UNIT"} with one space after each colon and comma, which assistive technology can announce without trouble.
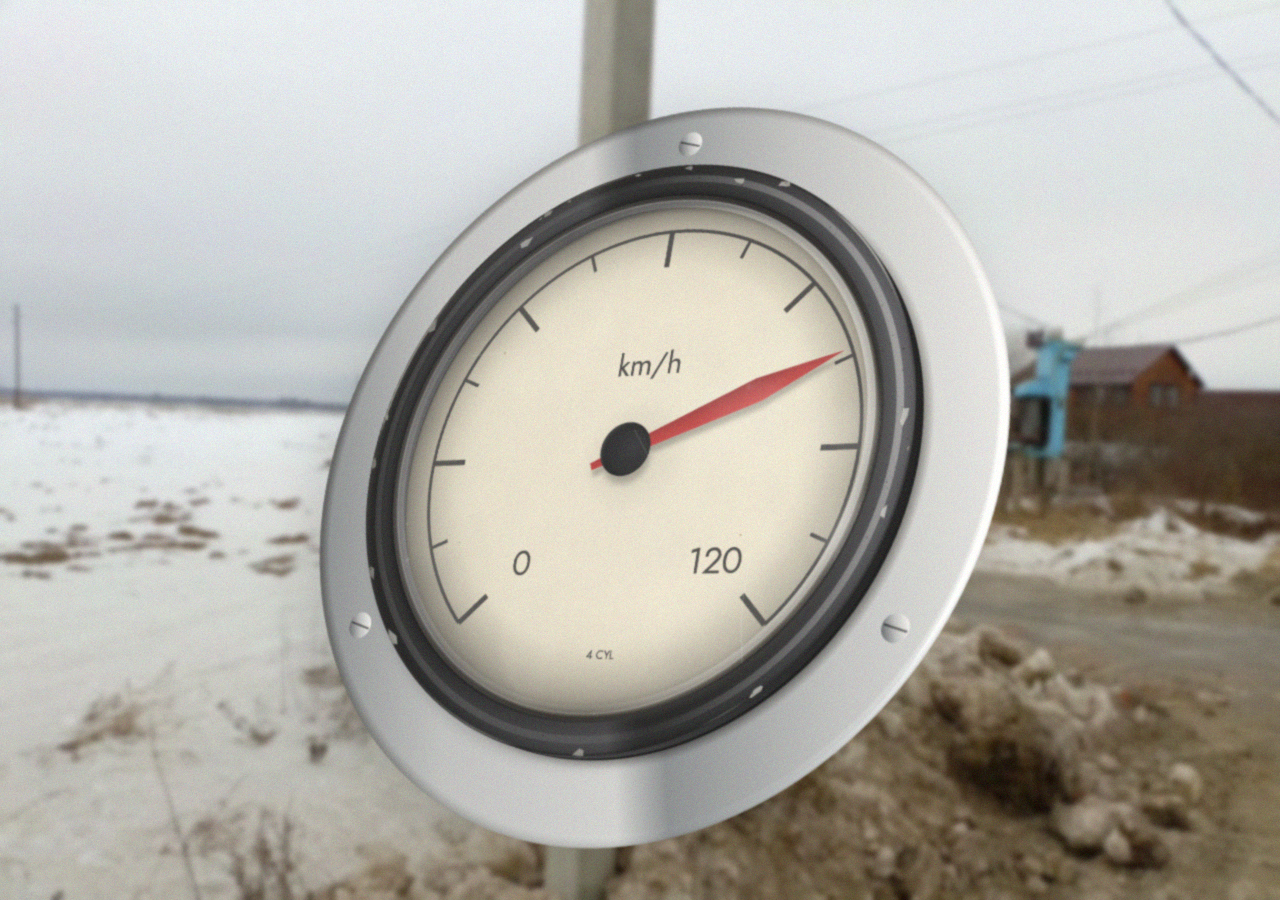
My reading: {"value": 90, "unit": "km/h"}
